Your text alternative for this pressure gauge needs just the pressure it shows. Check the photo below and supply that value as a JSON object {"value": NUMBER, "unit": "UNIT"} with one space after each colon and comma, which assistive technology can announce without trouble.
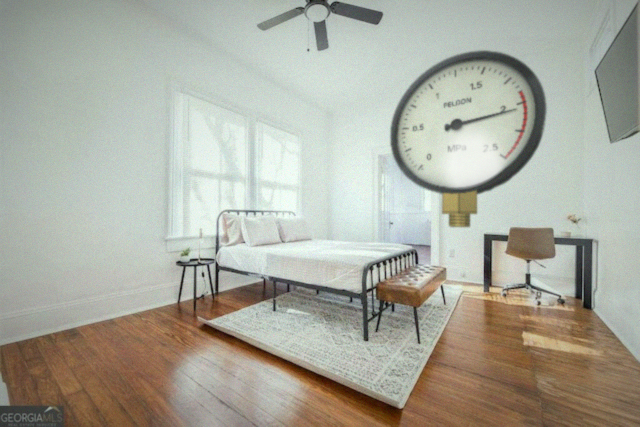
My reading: {"value": 2.05, "unit": "MPa"}
